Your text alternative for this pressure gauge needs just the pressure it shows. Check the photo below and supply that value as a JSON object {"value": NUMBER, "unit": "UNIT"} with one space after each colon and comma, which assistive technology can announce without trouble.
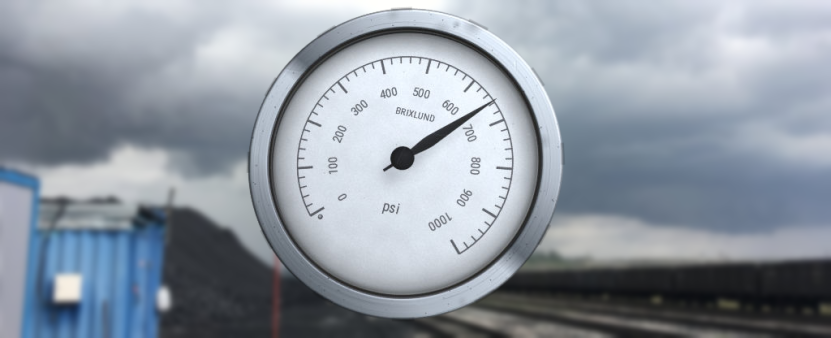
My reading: {"value": 660, "unit": "psi"}
